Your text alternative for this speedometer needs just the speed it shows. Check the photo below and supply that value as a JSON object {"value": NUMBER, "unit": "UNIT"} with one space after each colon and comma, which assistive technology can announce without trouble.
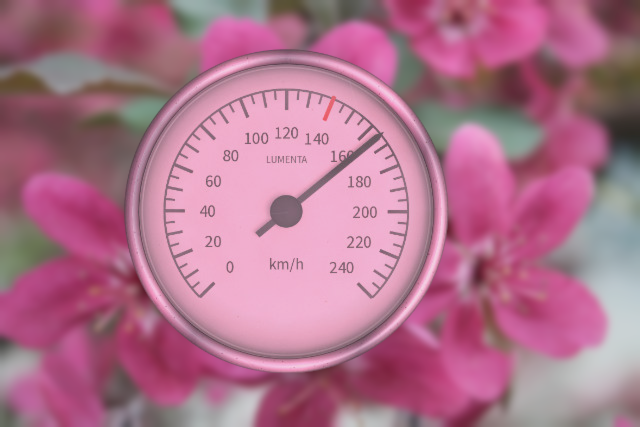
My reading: {"value": 165, "unit": "km/h"}
